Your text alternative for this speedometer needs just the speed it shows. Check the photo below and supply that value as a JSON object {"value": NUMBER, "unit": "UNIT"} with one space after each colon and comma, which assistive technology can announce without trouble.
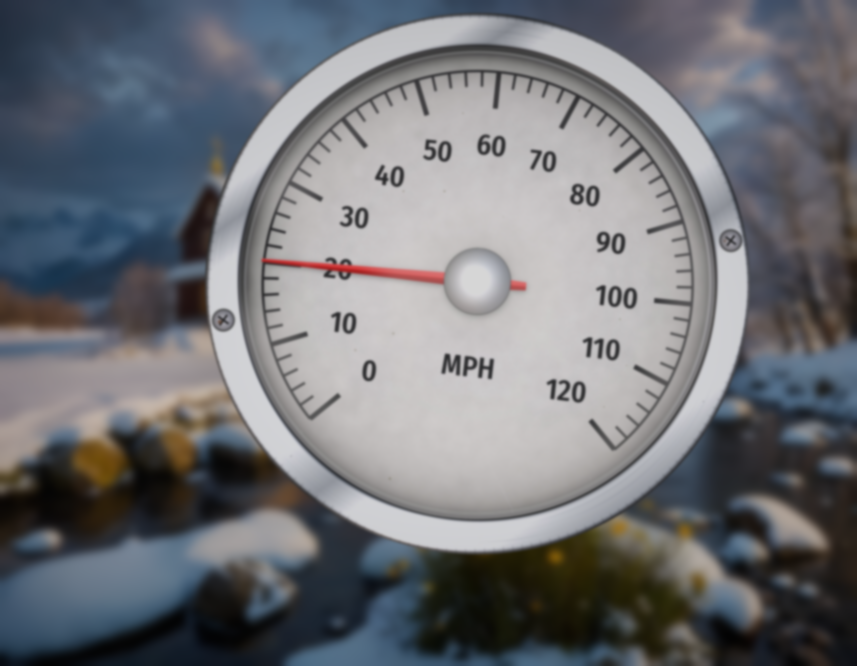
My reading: {"value": 20, "unit": "mph"}
